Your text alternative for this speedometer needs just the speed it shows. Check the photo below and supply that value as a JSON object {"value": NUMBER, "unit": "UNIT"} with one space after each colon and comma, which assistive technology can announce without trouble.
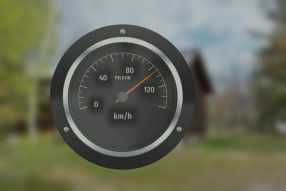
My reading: {"value": 105, "unit": "km/h"}
